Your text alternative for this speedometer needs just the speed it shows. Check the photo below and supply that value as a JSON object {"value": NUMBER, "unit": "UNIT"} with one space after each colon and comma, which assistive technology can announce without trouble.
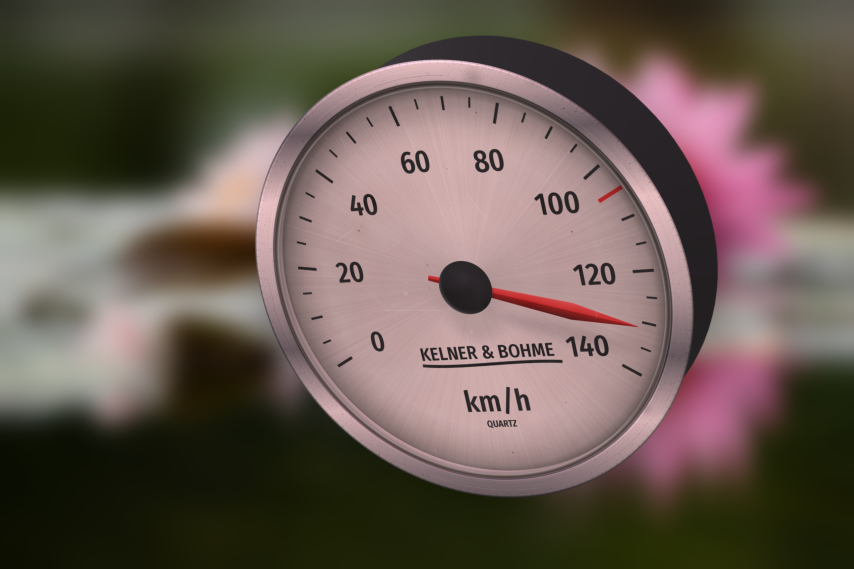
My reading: {"value": 130, "unit": "km/h"}
